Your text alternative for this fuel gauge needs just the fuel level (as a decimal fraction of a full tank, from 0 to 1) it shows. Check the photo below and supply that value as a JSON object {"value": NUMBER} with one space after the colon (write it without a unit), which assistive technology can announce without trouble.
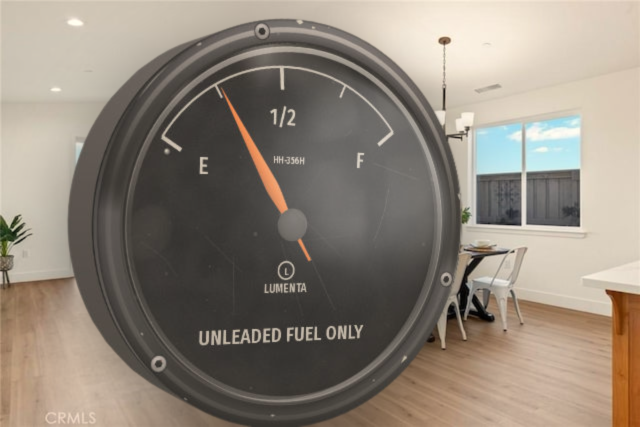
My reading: {"value": 0.25}
